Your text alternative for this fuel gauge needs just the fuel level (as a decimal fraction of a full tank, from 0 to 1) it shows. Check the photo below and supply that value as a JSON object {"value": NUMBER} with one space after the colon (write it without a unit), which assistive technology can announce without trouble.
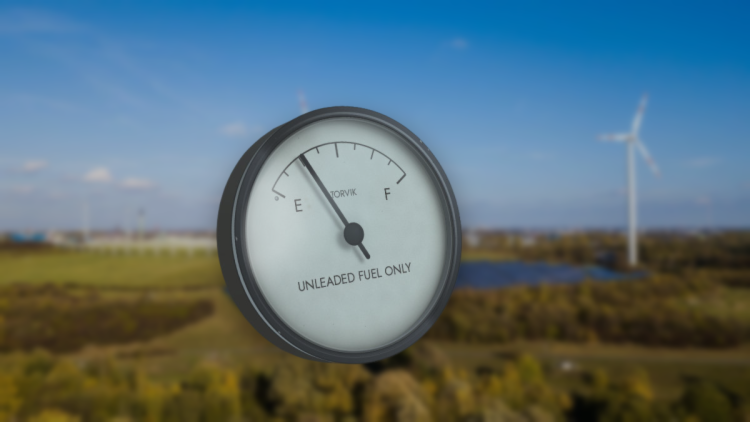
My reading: {"value": 0.25}
